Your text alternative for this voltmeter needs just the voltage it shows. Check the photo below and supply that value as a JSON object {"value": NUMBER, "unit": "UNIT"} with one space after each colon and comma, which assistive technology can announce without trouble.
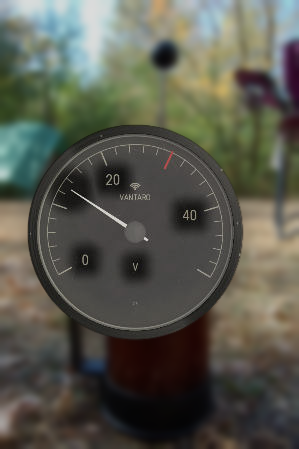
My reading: {"value": 13, "unit": "V"}
